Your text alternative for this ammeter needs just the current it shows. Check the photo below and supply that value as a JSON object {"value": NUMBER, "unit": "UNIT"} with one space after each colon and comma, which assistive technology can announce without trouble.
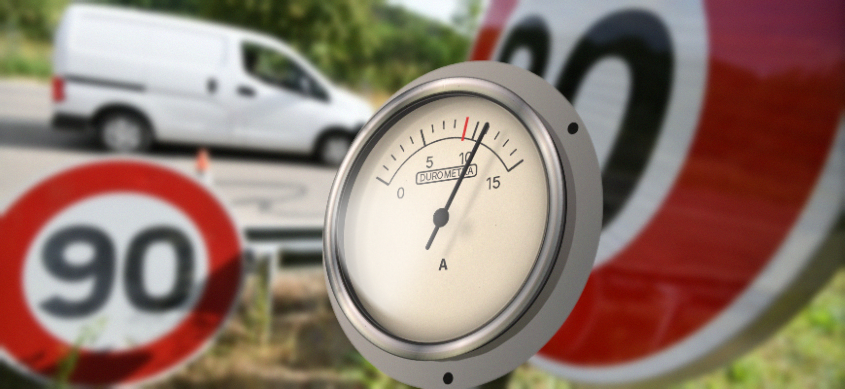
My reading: {"value": 11, "unit": "A"}
